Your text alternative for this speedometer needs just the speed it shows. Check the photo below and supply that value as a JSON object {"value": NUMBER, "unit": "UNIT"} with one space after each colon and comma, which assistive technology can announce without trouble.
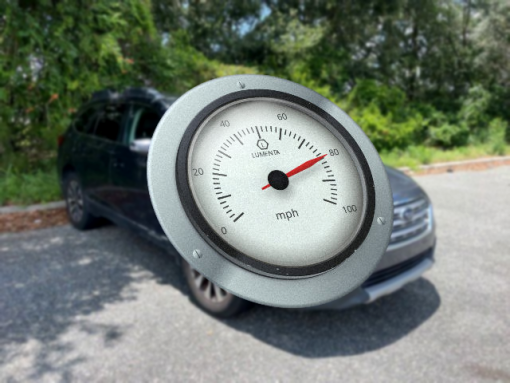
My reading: {"value": 80, "unit": "mph"}
